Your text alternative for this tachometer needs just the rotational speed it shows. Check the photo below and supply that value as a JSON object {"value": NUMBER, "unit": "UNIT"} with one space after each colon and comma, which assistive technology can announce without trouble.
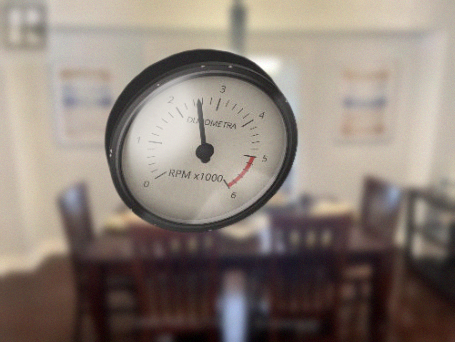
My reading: {"value": 2500, "unit": "rpm"}
